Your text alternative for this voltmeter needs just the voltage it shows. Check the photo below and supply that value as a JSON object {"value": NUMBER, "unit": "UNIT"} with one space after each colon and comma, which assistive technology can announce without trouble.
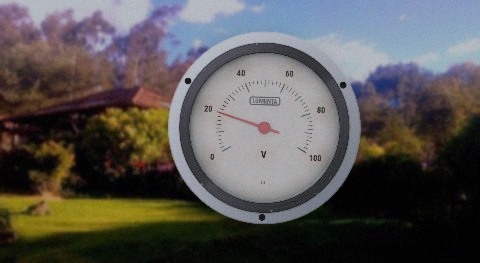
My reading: {"value": 20, "unit": "V"}
